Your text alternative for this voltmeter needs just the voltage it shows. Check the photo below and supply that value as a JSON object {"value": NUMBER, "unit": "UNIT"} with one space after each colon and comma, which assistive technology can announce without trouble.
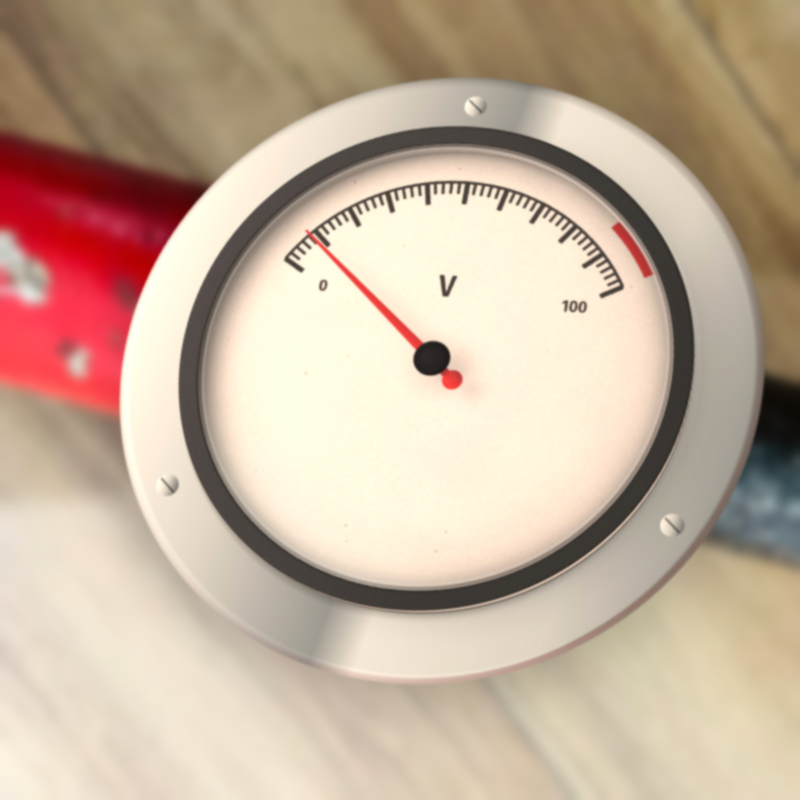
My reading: {"value": 8, "unit": "V"}
